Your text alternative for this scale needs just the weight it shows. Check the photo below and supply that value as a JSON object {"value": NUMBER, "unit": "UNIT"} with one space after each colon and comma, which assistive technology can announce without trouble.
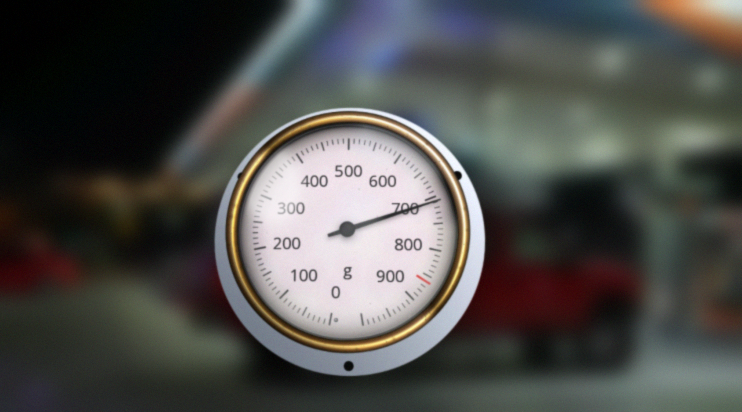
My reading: {"value": 710, "unit": "g"}
